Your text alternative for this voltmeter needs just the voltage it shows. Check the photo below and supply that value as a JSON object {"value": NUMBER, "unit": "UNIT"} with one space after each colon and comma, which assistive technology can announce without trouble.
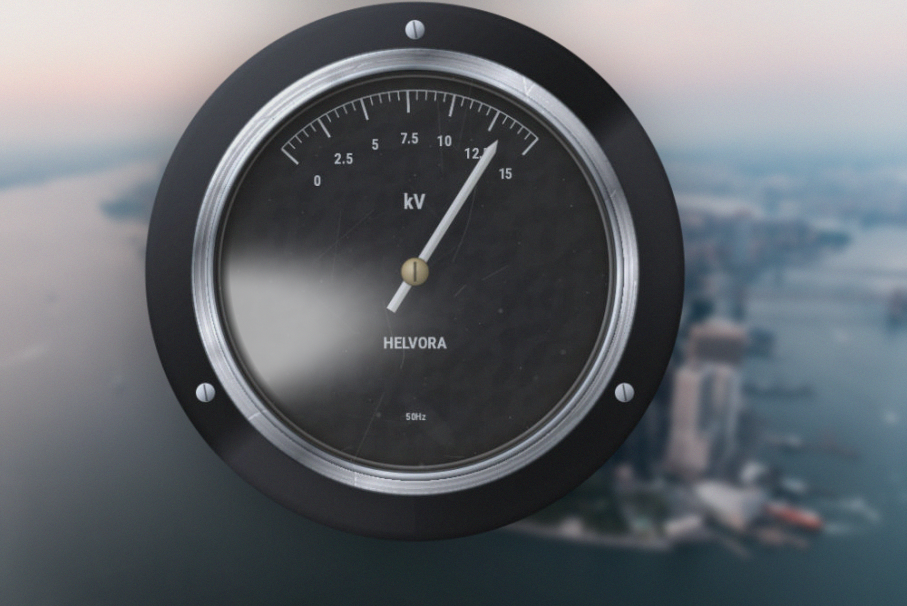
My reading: {"value": 13.25, "unit": "kV"}
